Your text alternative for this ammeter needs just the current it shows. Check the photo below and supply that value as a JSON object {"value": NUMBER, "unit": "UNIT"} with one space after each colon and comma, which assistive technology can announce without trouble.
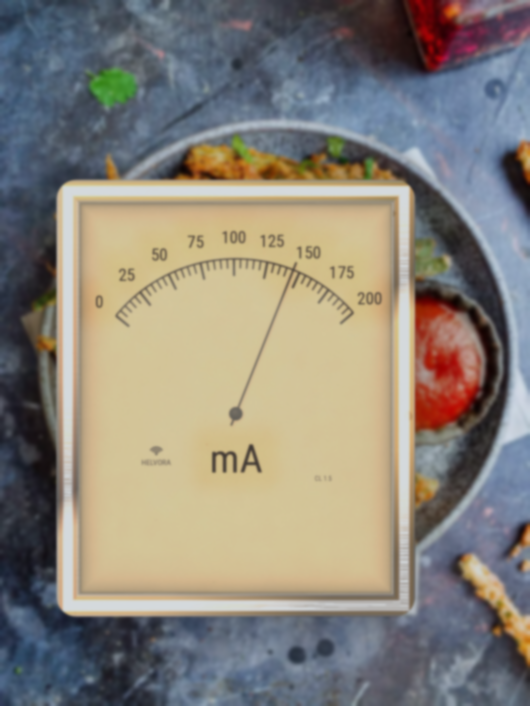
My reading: {"value": 145, "unit": "mA"}
